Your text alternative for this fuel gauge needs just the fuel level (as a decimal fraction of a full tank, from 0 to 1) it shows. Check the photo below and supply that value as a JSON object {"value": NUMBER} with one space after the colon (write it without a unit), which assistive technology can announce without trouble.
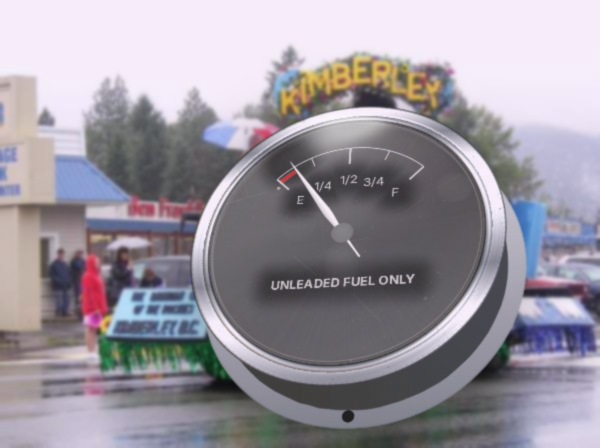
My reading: {"value": 0.125}
